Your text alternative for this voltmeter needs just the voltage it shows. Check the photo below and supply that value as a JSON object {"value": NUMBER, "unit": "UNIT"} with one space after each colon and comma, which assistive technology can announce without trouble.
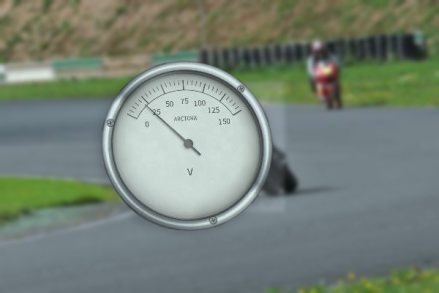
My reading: {"value": 20, "unit": "V"}
